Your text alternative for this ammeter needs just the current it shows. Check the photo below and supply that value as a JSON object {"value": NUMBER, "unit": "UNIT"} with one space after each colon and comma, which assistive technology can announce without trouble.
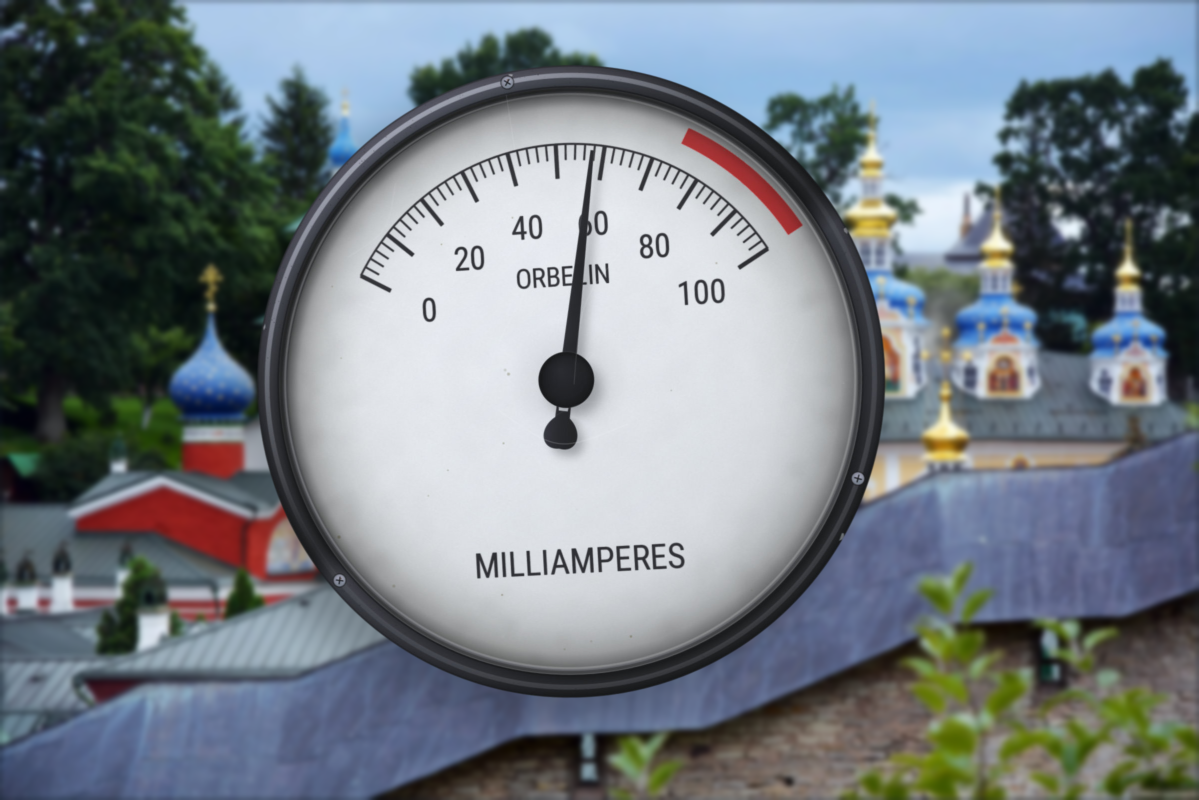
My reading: {"value": 58, "unit": "mA"}
